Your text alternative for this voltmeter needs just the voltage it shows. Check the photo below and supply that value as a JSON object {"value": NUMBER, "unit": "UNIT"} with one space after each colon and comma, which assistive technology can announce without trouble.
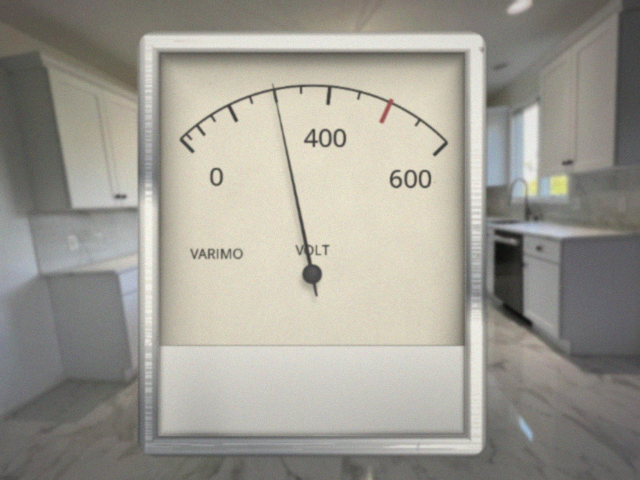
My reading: {"value": 300, "unit": "V"}
